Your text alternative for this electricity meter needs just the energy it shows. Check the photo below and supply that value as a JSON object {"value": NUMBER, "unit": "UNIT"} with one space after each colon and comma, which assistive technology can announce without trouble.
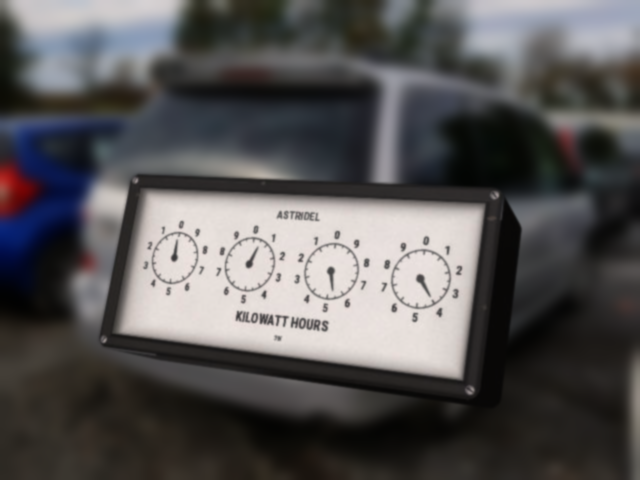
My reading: {"value": 54, "unit": "kWh"}
